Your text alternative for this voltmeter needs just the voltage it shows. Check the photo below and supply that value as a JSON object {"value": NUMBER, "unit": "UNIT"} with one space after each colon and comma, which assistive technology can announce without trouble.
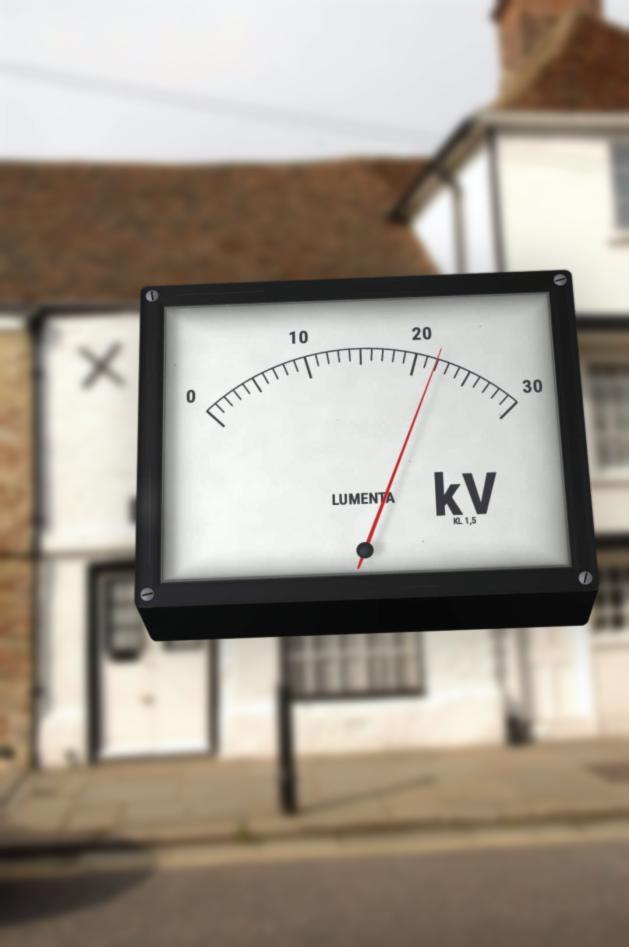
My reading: {"value": 22, "unit": "kV"}
